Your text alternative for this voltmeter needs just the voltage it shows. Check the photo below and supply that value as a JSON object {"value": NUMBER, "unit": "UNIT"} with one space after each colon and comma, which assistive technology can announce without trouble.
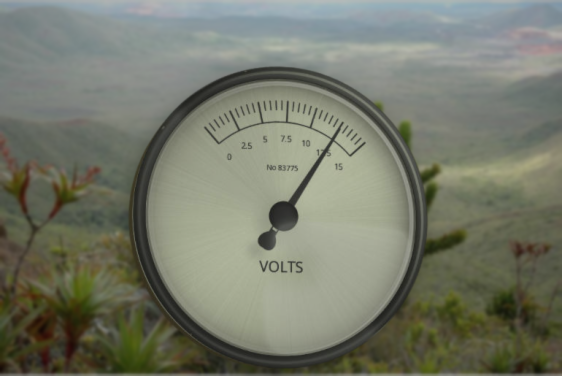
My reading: {"value": 12.5, "unit": "V"}
